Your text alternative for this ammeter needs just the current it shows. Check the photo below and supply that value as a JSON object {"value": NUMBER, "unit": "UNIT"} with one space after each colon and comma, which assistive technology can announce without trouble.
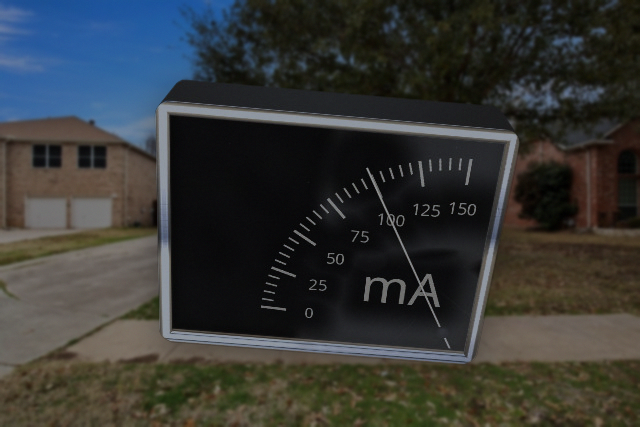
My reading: {"value": 100, "unit": "mA"}
